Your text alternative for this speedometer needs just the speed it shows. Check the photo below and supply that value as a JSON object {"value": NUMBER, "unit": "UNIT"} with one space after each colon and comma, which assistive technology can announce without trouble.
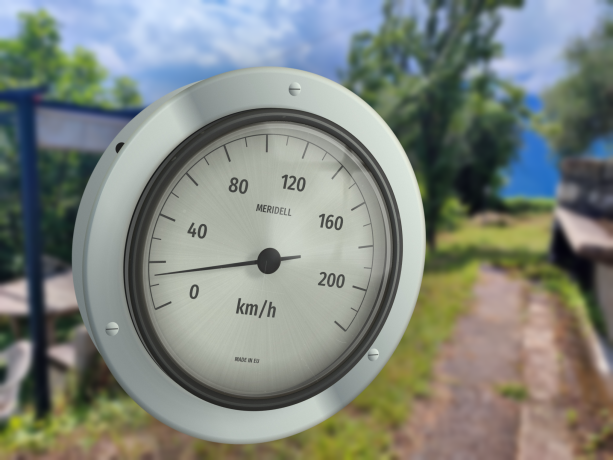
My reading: {"value": 15, "unit": "km/h"}
